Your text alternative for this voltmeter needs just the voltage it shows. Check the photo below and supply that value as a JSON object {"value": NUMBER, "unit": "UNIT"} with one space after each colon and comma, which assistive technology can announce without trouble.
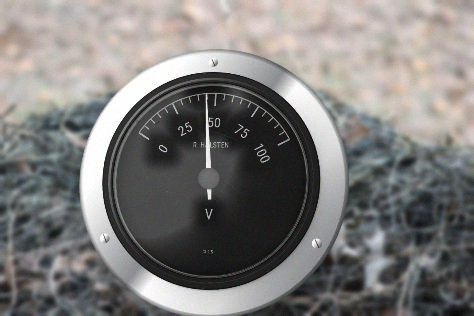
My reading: {"value": 45, "unit": "V"}
